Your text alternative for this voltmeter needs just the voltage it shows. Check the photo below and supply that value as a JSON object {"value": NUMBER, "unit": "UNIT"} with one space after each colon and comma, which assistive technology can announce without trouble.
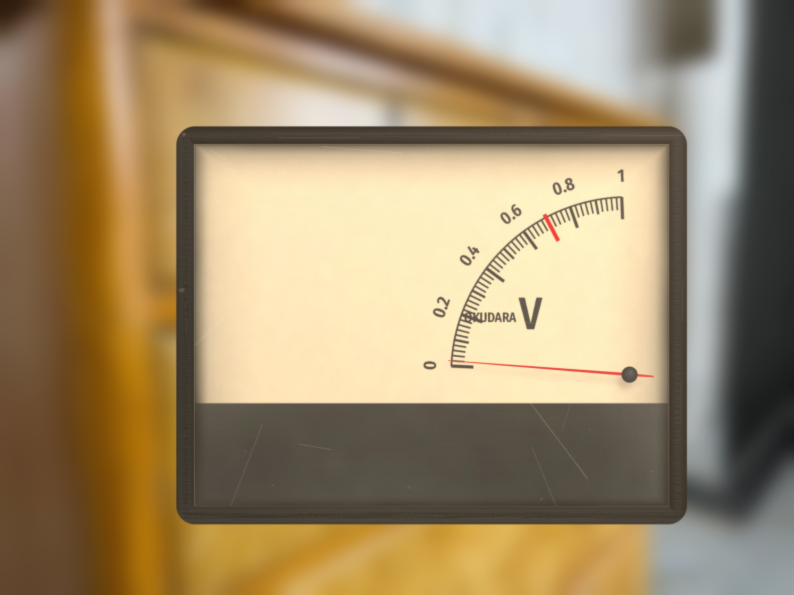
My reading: {"value": 0.02, "unit": "V"}
